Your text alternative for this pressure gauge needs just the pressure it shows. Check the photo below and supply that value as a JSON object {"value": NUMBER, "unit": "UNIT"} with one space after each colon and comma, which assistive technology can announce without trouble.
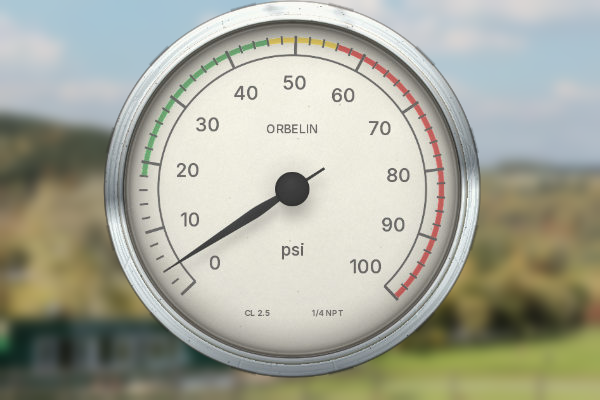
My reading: {"value": 4, "unit": "psi"}
